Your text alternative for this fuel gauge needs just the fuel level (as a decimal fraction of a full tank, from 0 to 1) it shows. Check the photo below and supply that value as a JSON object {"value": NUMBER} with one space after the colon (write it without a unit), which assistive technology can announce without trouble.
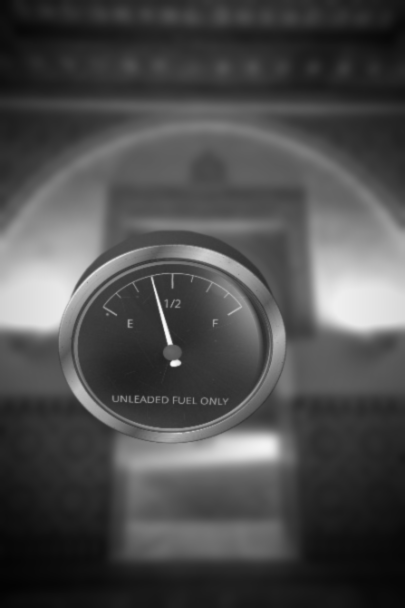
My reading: {"value": 0.375}
